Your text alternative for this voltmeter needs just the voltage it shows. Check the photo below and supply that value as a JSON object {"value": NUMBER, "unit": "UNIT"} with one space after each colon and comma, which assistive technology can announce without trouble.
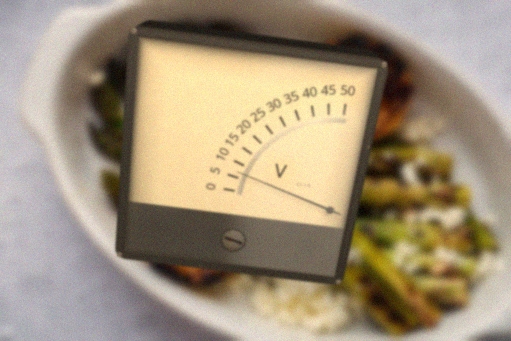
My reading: {"value": 7.5, "unit": "V"}
